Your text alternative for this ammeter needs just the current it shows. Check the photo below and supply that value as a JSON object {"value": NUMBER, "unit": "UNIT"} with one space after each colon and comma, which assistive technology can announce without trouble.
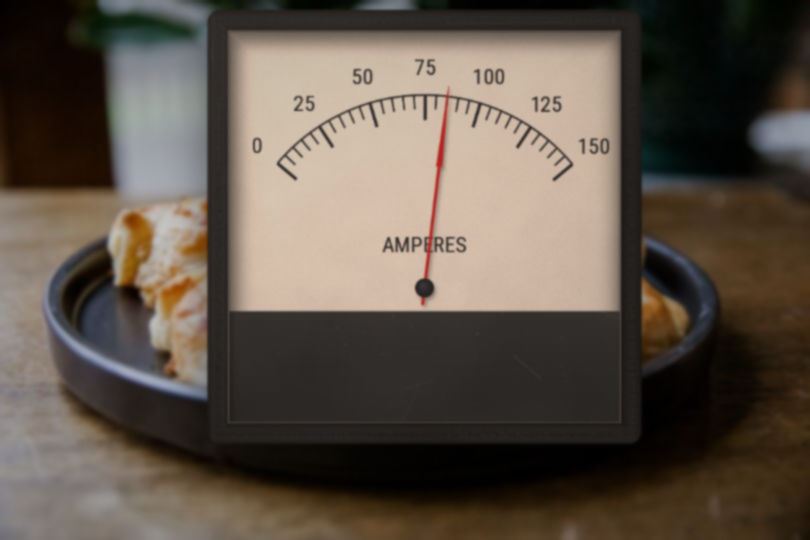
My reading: {"value": 85, "unit": "A"}
